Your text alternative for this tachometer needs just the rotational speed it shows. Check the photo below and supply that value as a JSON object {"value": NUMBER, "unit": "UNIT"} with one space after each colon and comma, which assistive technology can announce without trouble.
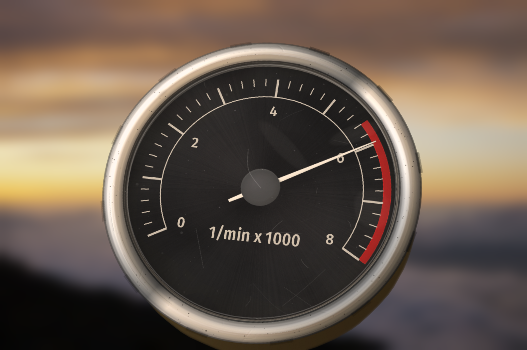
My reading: {"value": 6000, "unit": "rpm"}
